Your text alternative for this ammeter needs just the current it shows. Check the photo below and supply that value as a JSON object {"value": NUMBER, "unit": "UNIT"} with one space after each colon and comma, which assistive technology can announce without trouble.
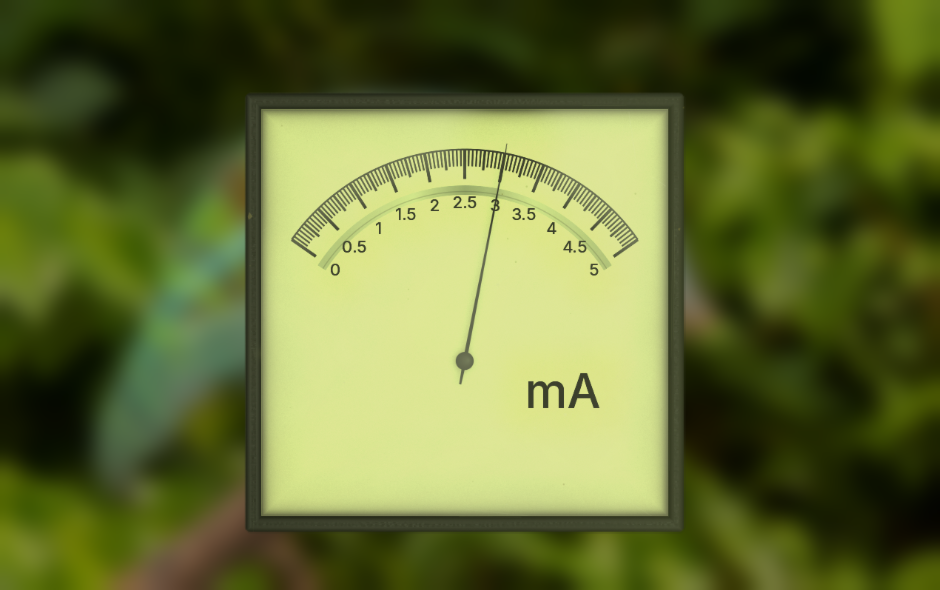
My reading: {"value": 3, "unit": "mA"}
